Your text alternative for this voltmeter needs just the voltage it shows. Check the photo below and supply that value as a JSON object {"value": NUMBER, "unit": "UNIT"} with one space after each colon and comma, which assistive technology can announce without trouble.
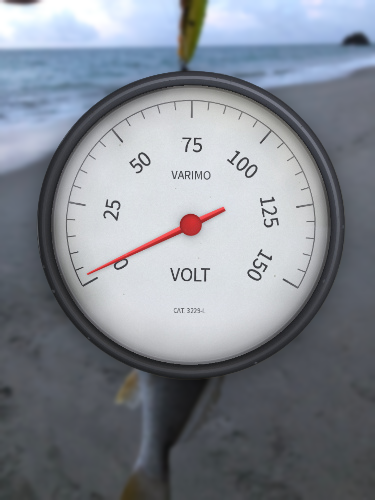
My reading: {"value": 2.5, "unit": "V"}
